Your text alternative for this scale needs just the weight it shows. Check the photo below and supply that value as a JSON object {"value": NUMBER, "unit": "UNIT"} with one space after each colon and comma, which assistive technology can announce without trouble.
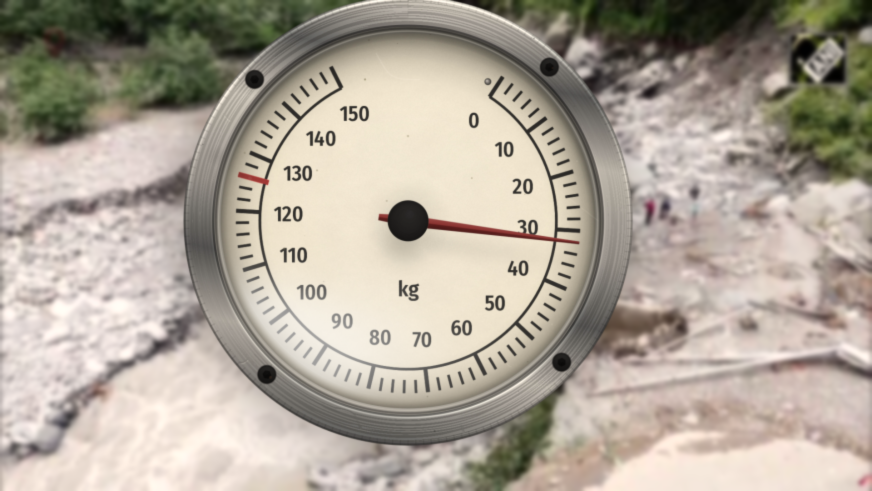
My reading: {"value": 32, "unit": "kg"}
